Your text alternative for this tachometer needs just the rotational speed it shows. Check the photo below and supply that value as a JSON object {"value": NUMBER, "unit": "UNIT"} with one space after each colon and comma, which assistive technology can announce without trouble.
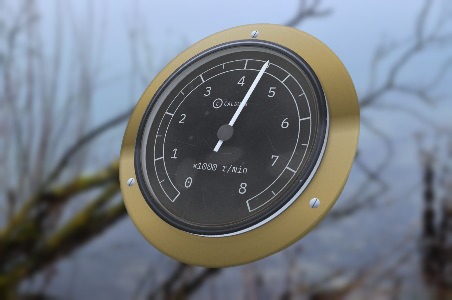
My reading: {"value": 4500, "unit": "rpm"}
